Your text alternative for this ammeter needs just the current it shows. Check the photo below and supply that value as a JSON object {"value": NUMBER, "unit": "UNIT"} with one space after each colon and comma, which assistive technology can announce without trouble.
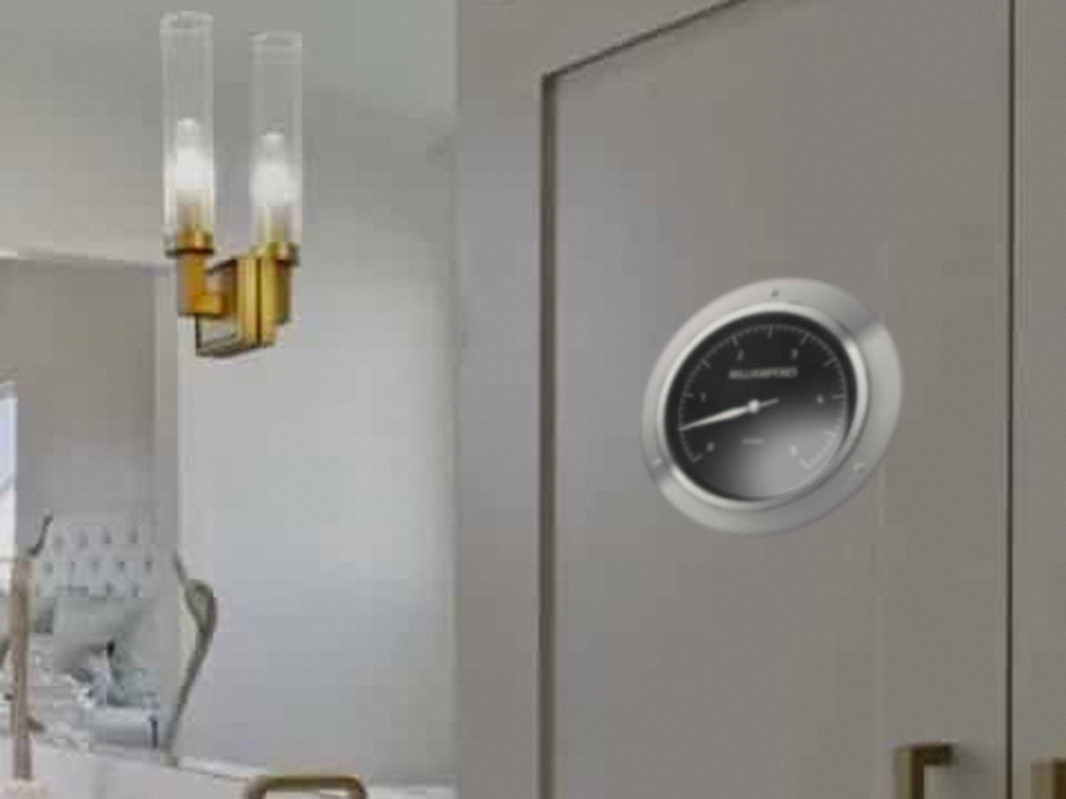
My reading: {"value": 0.5, "unit": "mA"}
